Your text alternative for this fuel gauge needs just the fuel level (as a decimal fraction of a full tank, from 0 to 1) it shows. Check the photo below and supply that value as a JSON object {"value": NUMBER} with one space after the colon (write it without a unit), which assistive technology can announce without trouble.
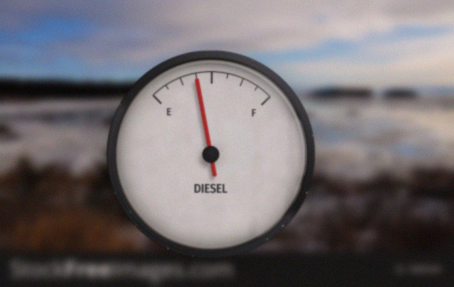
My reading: {"value": 0.375}
